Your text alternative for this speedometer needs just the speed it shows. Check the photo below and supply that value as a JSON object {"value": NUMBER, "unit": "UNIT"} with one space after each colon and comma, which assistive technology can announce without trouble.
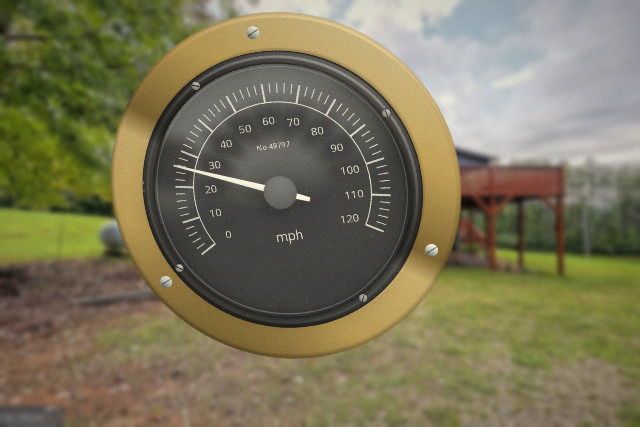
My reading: {"value": 26, "unit": "mph"}
